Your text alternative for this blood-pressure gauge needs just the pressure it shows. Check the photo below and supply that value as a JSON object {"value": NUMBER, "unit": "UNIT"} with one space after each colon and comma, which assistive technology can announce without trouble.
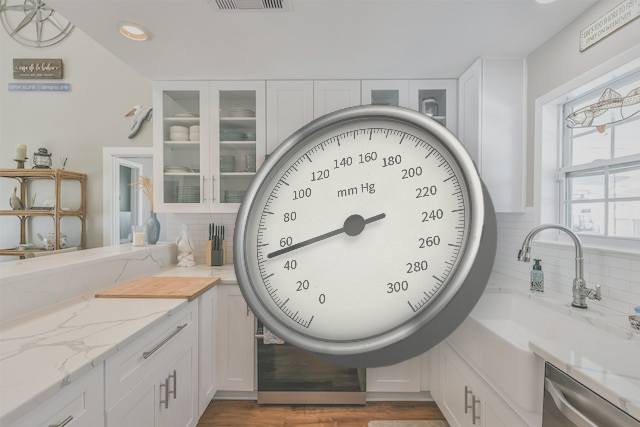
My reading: {"value": 50, "unit": "mmHg"}
